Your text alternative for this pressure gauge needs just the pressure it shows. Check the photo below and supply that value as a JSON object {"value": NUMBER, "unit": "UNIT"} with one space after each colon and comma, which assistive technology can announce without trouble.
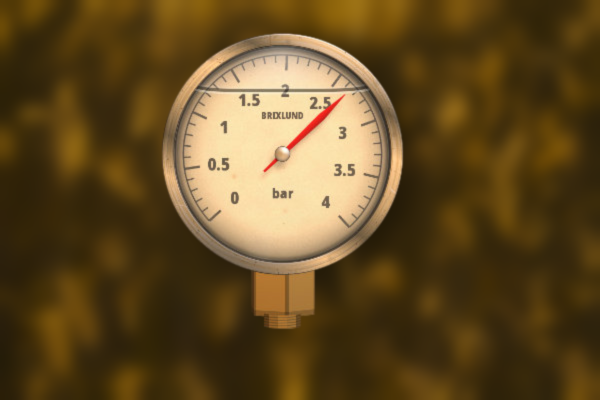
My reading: {"value": 2.65, "unit": "bar"}
